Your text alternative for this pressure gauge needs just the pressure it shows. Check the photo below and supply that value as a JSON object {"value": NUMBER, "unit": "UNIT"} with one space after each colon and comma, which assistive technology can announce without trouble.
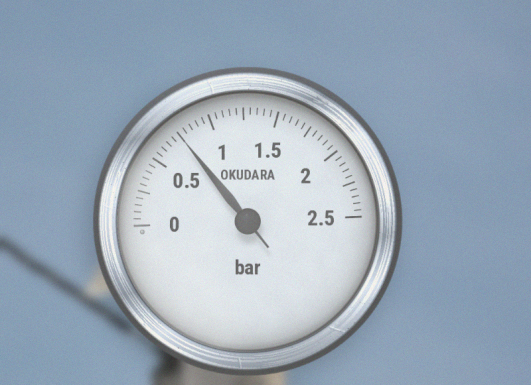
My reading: {"value": 0.75, "unit": "bar"}
